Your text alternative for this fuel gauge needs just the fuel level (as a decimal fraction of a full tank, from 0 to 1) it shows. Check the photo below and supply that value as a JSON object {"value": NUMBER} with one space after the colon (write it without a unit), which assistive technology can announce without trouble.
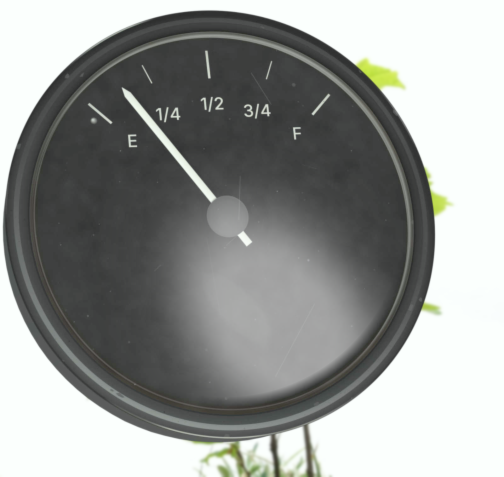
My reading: {"value": 0.125}
